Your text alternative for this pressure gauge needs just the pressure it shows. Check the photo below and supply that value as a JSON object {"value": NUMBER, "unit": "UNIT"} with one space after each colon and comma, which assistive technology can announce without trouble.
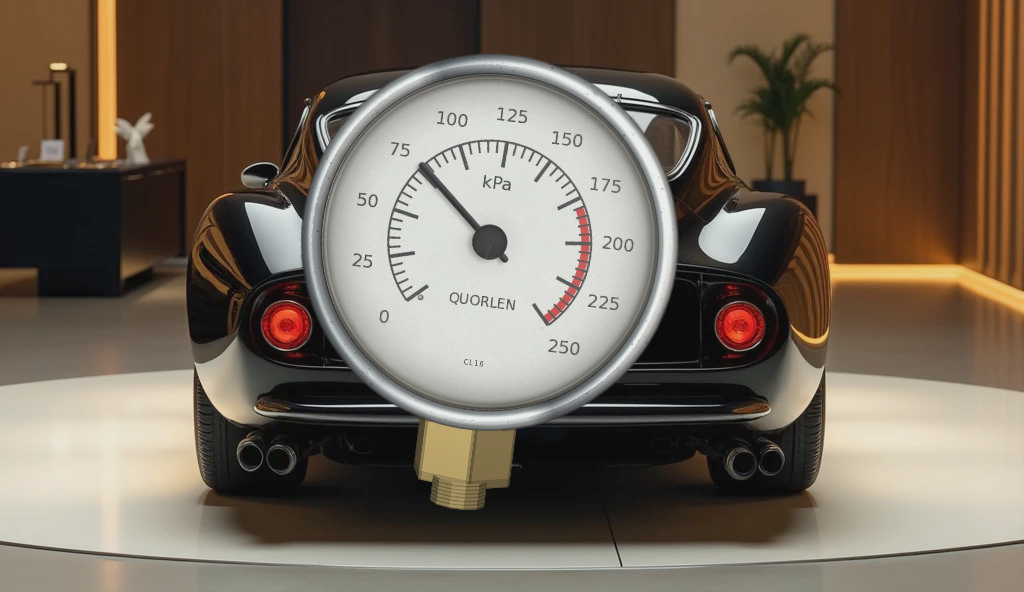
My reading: {"value": 77.5, "unit": "kPa"}
